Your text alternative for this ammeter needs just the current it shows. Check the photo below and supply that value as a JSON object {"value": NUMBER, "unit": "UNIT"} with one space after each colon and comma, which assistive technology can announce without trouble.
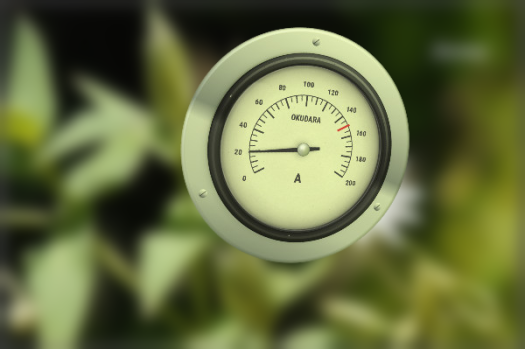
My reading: {"value": 20, "unit": "A"}
